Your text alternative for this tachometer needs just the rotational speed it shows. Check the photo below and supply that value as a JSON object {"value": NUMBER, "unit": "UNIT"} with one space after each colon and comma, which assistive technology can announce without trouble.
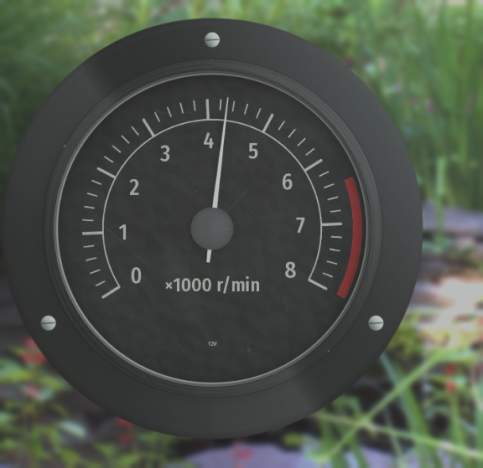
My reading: {"value": 4300, "unit": "rpm"}
